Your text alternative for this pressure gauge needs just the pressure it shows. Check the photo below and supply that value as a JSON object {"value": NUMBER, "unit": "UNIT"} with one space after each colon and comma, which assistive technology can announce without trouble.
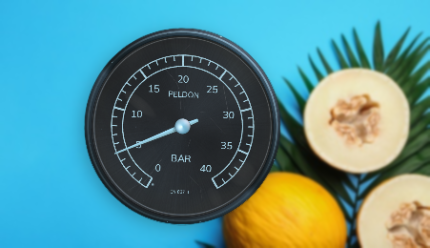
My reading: {"value": 5, "unit": "bar"}
